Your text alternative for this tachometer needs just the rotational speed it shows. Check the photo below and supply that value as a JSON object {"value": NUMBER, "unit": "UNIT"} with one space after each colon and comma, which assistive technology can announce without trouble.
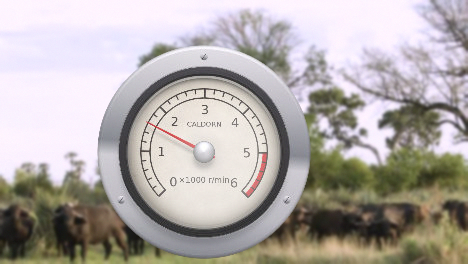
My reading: {"value": 1600, "unit": "rpm"}
